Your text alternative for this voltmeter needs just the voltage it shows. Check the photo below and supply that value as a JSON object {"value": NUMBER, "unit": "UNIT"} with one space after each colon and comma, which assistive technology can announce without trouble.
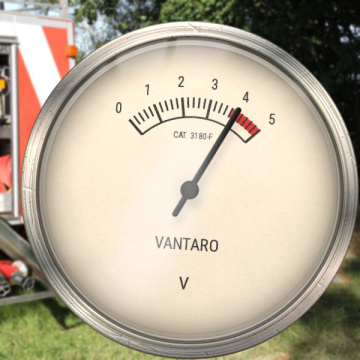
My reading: {"value": 4, "unit": "V"}
